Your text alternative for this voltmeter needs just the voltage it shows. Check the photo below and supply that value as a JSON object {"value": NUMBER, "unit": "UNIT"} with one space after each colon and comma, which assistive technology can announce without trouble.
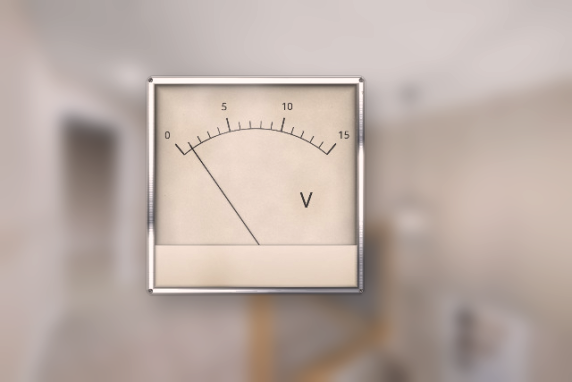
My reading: {"value": 1, "unit": "V"}
